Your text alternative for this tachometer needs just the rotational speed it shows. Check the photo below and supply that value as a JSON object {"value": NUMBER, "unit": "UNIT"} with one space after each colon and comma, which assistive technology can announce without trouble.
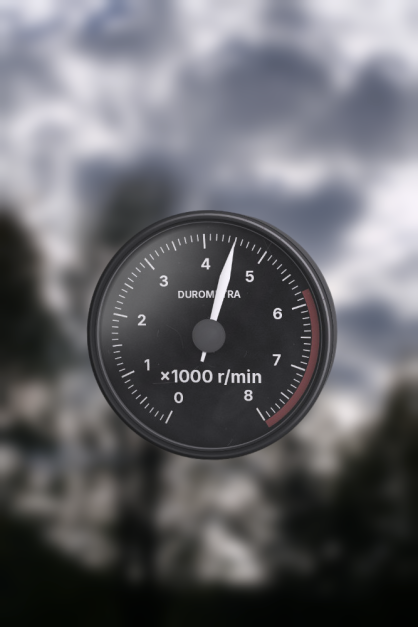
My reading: {"value": 4500, "unit": "rpm"}
